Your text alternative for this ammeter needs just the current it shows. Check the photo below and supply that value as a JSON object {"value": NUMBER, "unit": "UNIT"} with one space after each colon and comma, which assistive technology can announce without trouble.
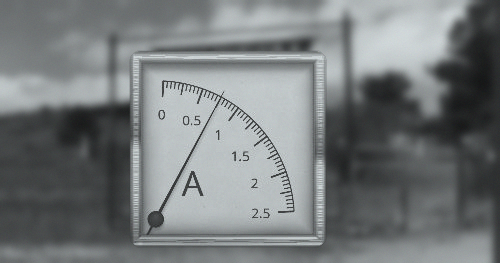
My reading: {"value": 0.75, "unit": "A"}
